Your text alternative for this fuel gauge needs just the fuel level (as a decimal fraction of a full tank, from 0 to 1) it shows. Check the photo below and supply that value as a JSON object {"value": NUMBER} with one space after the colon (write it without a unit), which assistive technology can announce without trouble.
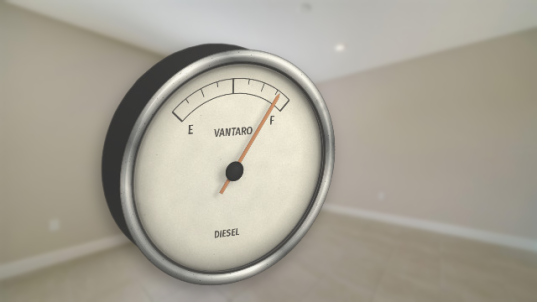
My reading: {"value": 0.875}
